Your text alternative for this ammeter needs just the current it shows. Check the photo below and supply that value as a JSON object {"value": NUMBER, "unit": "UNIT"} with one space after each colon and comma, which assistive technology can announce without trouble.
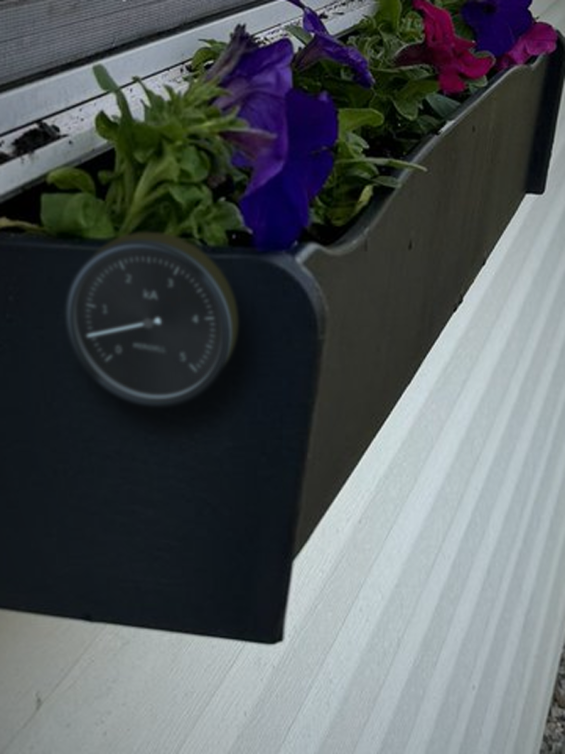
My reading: {"value": 0.5, "unit": "kA"}
